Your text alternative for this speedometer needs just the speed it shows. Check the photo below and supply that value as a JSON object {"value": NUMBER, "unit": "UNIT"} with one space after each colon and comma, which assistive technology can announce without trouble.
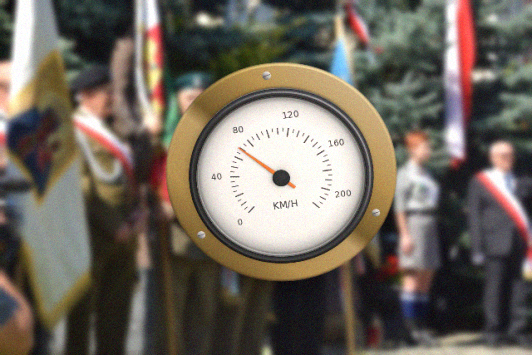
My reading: {"value": 70, "unit": "km/h"}
